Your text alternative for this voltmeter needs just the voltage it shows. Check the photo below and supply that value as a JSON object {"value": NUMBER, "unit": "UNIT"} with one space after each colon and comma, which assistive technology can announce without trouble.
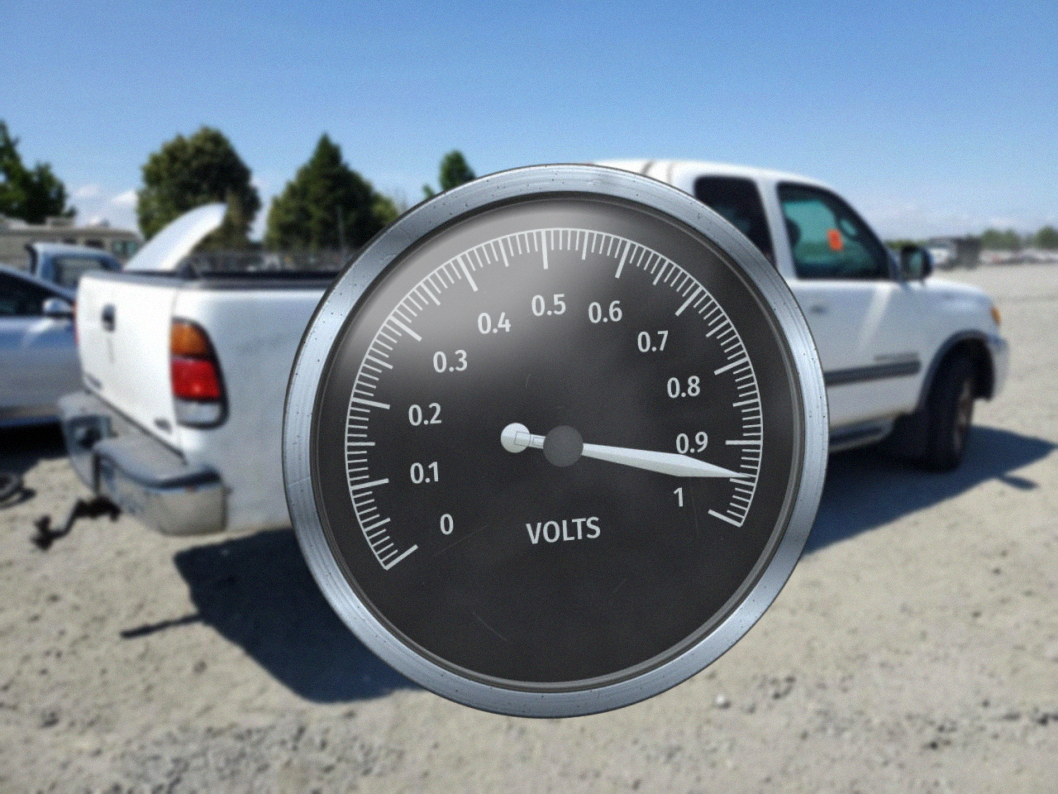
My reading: {"value": 0.94, "unit": "V"}
